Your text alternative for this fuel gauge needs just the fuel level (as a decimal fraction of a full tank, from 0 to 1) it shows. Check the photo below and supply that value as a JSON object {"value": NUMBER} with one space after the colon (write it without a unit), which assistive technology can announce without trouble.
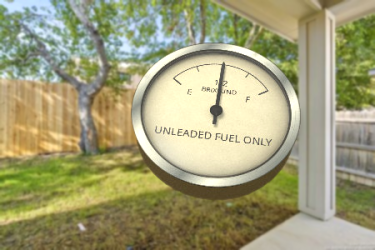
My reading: {"value": 0.5}
